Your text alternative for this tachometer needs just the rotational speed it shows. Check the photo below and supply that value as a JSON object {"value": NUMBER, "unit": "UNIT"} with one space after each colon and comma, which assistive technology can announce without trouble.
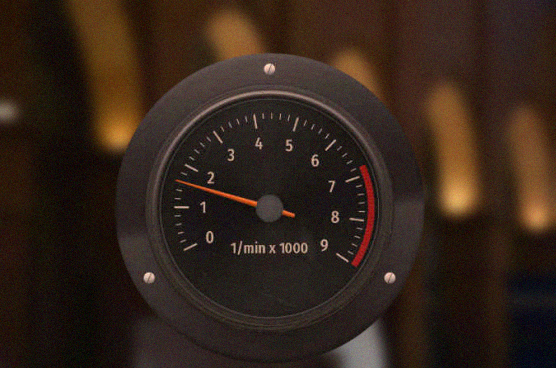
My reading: {"value": 1600, "unit": "rpm"}
